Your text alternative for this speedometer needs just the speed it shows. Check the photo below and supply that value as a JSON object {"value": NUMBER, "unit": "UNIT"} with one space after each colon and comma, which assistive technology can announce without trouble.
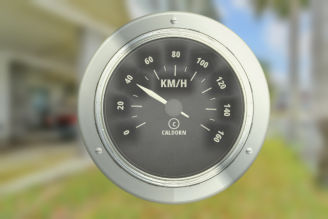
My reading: {"value": 40, "unit": "km/h"}
